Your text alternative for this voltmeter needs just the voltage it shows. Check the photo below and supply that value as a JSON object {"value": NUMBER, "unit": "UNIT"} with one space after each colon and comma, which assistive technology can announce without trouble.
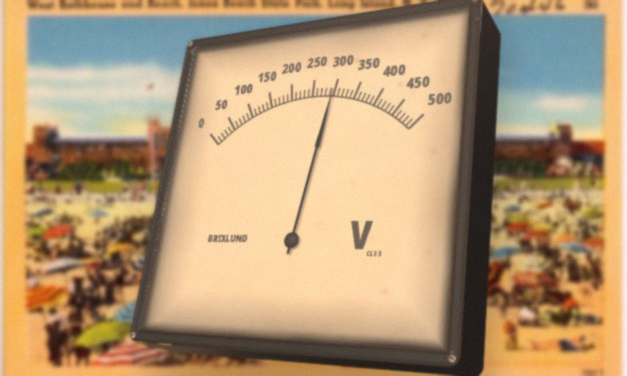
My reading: {"value": 300, "unit": "V"}
